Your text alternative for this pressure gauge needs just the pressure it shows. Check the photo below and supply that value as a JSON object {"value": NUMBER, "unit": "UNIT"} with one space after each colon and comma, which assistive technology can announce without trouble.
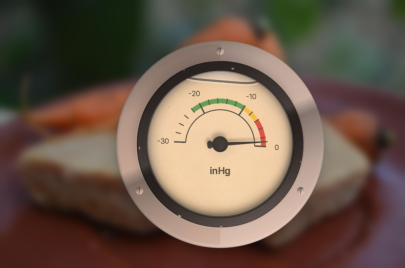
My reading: {"value": -1, "unit": "inHg"}
